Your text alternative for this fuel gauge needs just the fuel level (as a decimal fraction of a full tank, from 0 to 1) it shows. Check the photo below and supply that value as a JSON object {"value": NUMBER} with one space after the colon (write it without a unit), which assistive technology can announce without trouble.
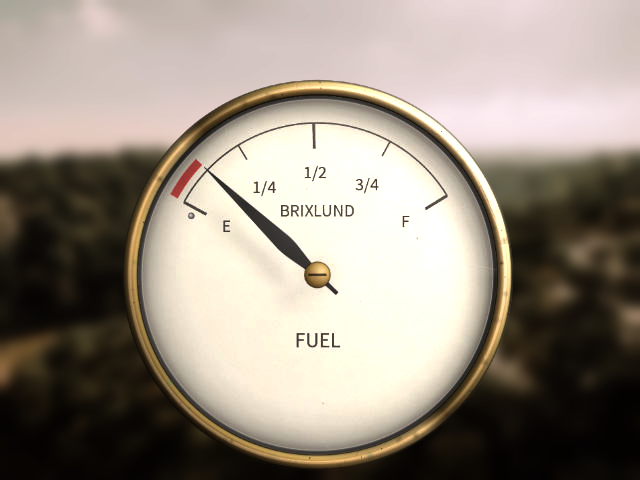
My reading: {"value": 0.125}
